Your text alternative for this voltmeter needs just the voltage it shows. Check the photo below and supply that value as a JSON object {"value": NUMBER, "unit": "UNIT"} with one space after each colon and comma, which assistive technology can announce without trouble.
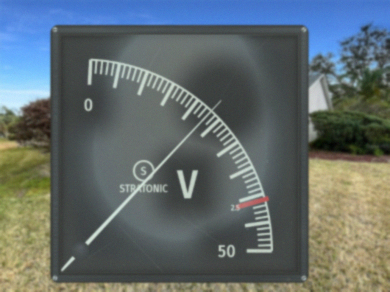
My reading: {"value": 23, "unit": "V"}
